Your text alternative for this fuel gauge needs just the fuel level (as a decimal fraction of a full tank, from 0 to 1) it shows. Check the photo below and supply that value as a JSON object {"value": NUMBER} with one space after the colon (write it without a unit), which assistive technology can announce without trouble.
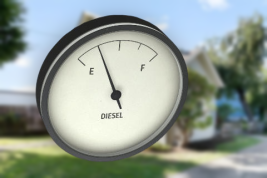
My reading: {"value": 0.25}
